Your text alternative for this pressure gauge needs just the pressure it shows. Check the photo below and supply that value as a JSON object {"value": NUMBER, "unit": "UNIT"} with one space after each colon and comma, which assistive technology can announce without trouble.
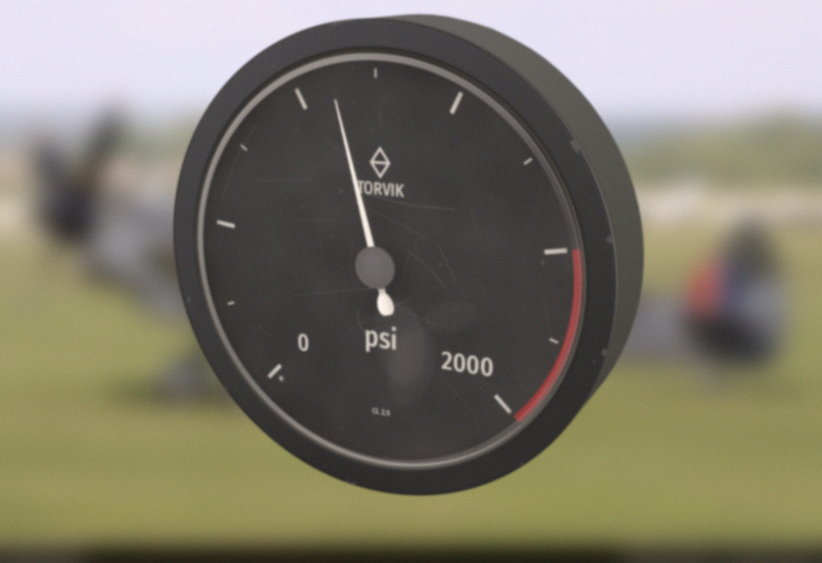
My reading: {"value": 900, "unit": "psi"}
